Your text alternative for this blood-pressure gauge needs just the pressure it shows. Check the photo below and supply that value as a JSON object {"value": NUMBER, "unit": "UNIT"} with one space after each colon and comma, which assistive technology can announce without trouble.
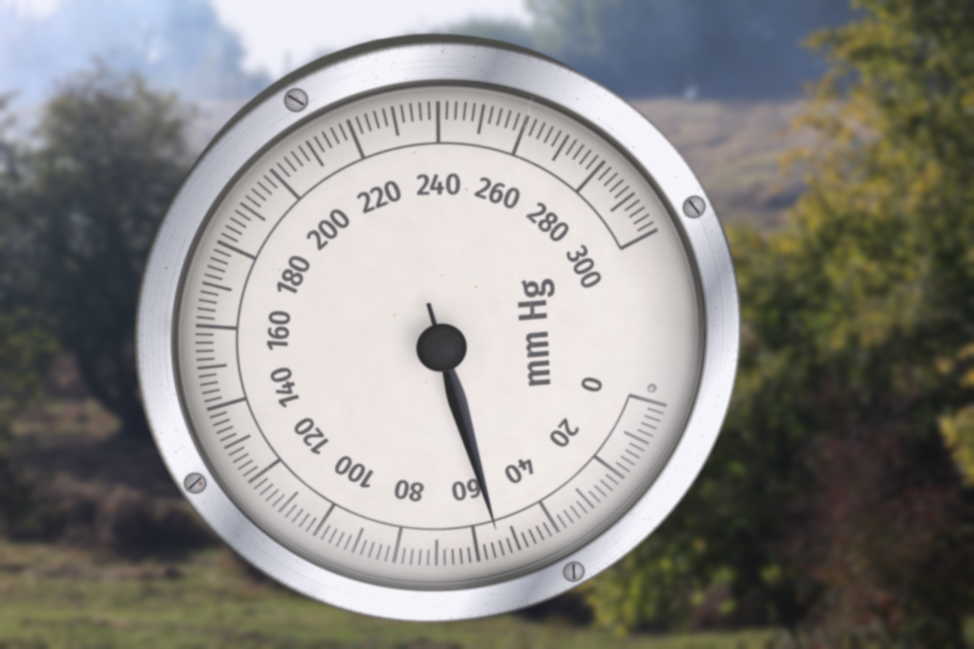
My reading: {"value": 54, "unit": "mmHg"}
